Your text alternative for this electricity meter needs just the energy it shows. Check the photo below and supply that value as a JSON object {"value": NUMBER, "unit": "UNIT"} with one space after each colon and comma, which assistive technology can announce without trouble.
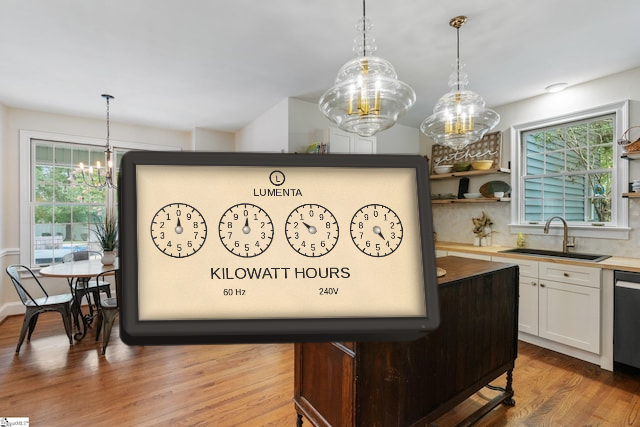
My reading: {"value": 14, "unit": "kWh"}
